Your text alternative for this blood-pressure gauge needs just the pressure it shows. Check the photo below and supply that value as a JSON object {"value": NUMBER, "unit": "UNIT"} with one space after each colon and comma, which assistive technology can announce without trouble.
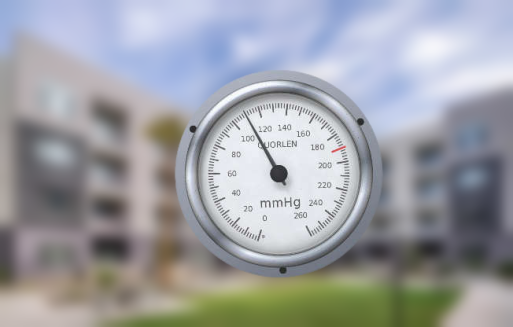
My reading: {"value": 110, "unit": "mmHg"}
